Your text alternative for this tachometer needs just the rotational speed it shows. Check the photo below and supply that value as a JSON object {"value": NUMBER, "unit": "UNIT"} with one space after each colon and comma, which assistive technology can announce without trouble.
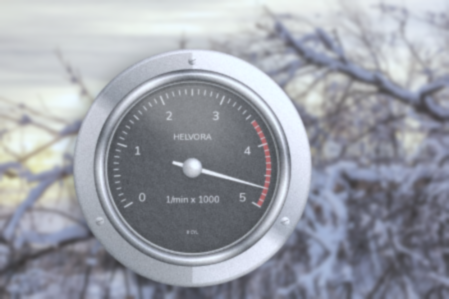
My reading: {"value": 4700, "unit": "rpm"}
